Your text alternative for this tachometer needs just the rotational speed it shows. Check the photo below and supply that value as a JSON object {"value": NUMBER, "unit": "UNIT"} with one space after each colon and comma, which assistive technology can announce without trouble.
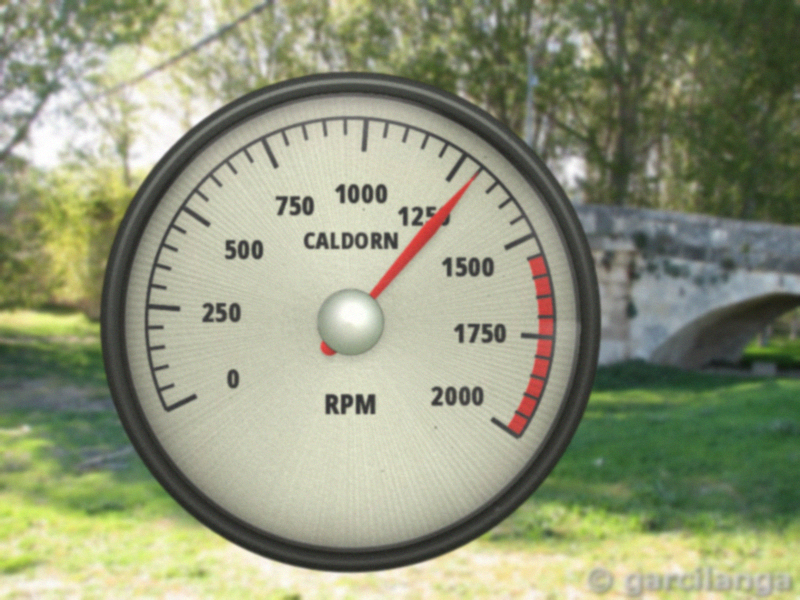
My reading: {"value": 1300, "unit": "rpm"}
